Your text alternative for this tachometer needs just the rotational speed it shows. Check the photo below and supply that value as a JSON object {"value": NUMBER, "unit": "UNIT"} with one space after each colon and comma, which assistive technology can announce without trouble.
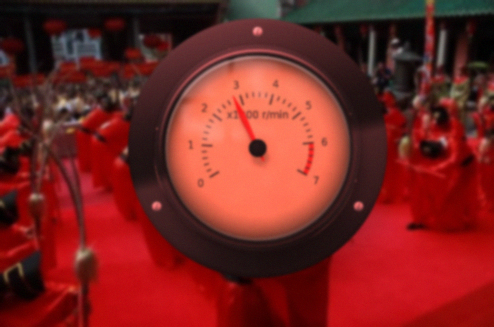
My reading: {"value": 2800, "unit": "rpm"}
